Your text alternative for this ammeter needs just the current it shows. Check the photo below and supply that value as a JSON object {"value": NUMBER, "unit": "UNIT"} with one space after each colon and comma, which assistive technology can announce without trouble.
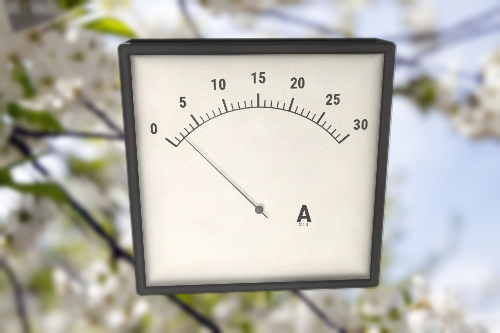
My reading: {"value": 2, "unit": "A"}
